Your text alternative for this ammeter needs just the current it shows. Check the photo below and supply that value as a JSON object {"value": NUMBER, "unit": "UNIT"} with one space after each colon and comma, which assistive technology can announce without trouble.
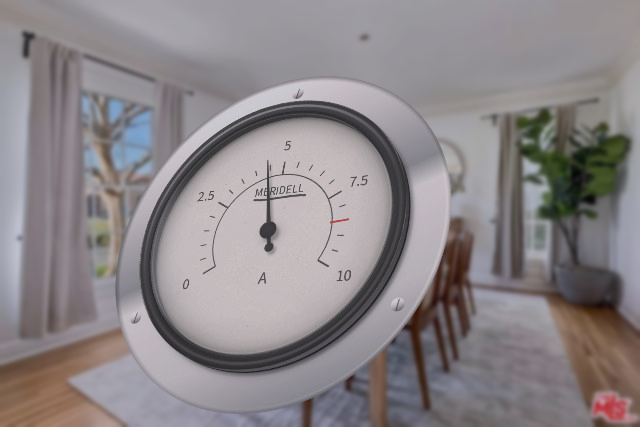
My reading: {"value": 4.5, "unit": "A"}
